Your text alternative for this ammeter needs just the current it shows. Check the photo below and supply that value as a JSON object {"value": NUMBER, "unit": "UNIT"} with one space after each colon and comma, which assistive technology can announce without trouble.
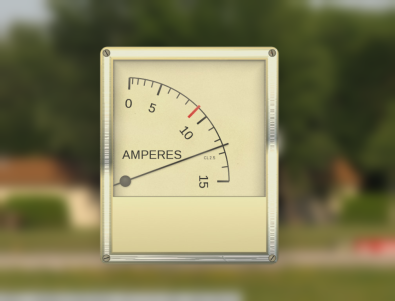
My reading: {"value": 12.5, "unit": "A"}
